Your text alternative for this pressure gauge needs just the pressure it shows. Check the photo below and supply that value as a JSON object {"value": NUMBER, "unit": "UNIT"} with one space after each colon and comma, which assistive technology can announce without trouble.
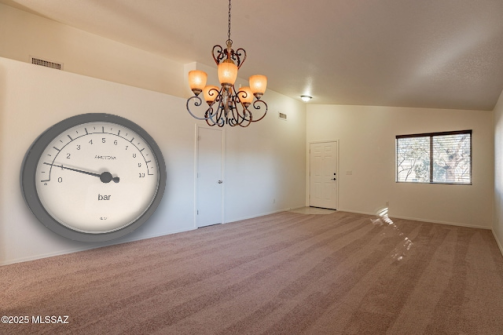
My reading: {"value": 1, "unit": "bar"}
